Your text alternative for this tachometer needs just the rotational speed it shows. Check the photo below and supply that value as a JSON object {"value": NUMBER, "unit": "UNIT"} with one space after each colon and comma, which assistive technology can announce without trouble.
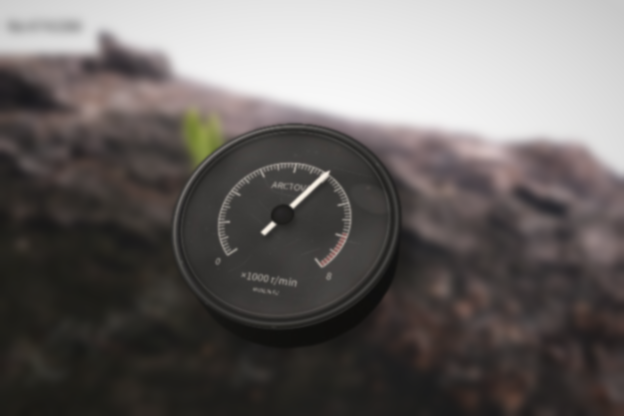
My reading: {"value": 5000, "unit": "rpm"}
